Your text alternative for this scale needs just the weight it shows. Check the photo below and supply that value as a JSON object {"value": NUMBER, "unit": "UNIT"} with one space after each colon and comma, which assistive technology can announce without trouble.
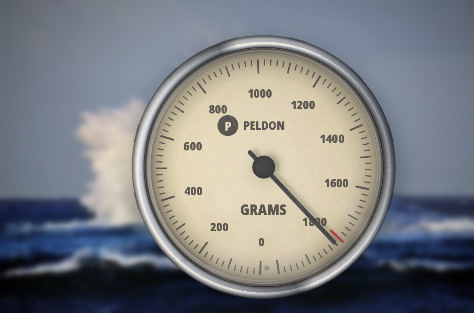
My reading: {"value": 1800, "unit": "g"}
